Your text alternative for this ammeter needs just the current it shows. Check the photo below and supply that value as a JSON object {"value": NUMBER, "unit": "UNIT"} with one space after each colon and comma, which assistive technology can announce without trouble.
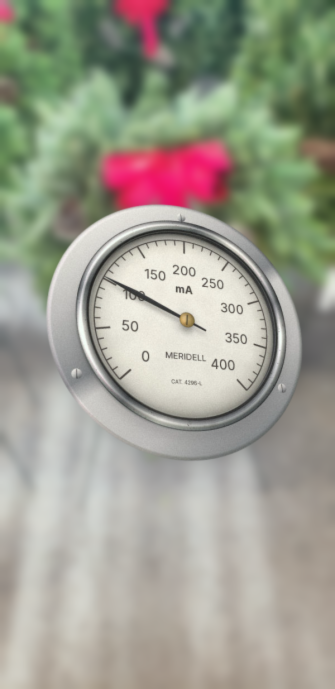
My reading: {"value": 100, "unit": "mA"}
